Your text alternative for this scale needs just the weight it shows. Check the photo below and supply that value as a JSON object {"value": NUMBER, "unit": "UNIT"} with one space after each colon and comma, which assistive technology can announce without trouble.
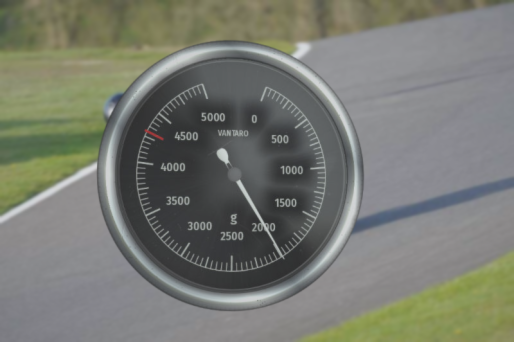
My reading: {"value": 2000, "unit": "g"}
